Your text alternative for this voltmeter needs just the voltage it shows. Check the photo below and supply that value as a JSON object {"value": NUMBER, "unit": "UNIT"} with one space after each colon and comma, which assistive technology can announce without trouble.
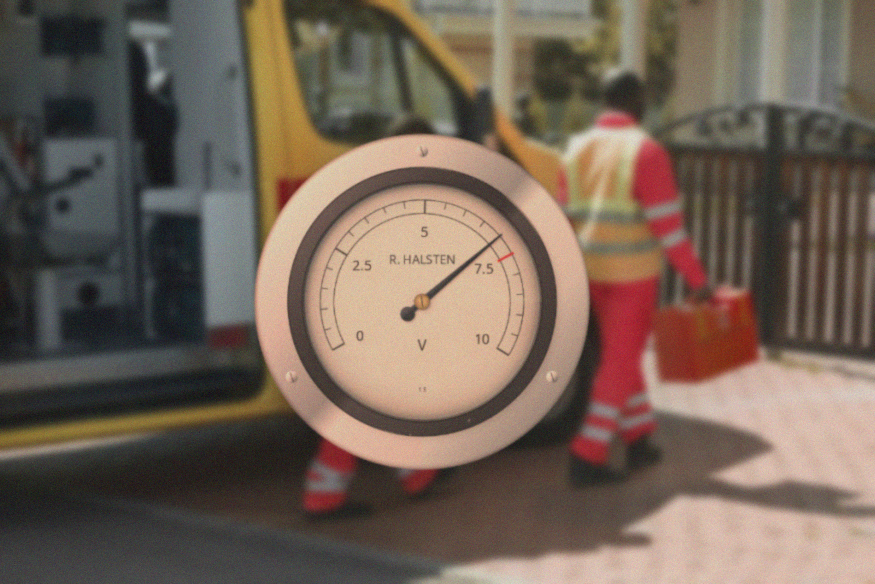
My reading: {"value": 7, "unit": "V"}
